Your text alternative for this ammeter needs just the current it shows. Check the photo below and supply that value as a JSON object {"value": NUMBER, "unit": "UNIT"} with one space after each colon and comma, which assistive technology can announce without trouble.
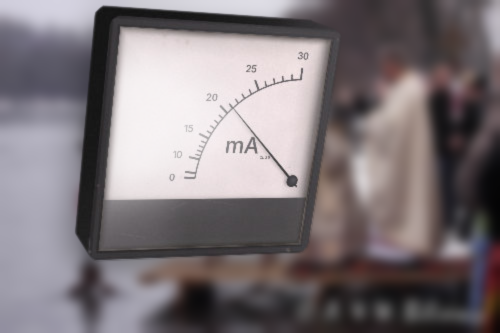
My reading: {"value": 21, "unit": "mA"}
